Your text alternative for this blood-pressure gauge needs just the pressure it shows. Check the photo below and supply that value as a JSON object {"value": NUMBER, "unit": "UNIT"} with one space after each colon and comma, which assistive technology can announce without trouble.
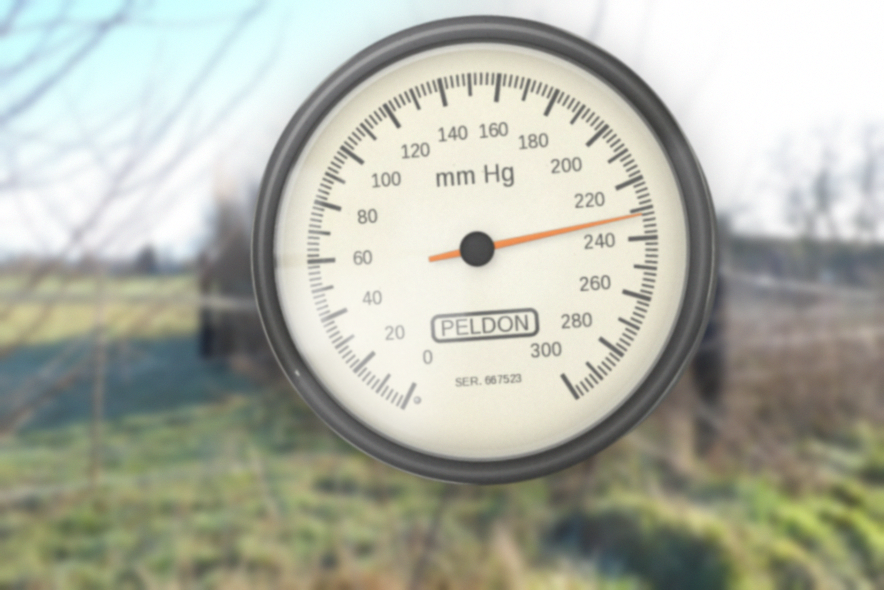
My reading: {"value": 232, "unit": "mmHg"}
